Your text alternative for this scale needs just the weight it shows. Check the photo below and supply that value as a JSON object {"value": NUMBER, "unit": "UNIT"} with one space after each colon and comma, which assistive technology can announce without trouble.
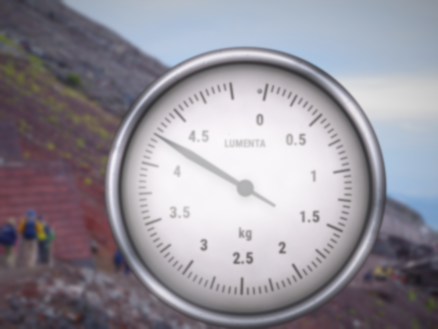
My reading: {"value": 4.25, "unit": "kg"}
